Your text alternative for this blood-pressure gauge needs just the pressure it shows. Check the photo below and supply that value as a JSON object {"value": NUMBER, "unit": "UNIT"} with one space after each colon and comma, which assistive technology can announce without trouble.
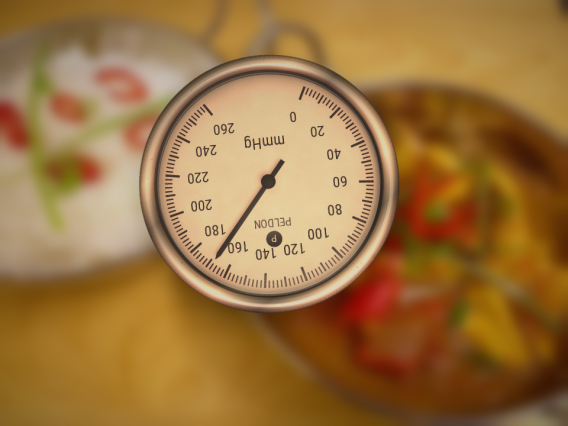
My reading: {"value": 168, "unit": "mmHg"}
